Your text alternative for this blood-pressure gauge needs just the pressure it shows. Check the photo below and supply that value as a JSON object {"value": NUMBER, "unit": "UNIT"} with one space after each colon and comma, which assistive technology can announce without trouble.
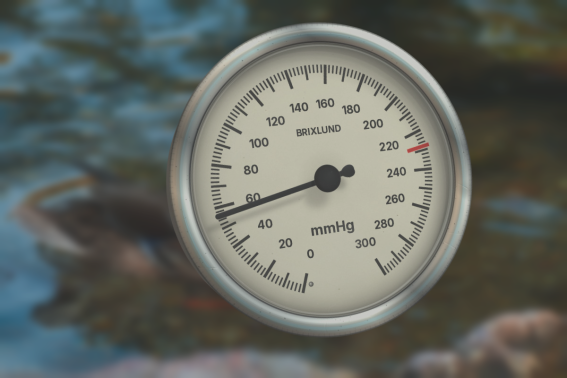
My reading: {"value": 56, "unit": "mmHg"}
